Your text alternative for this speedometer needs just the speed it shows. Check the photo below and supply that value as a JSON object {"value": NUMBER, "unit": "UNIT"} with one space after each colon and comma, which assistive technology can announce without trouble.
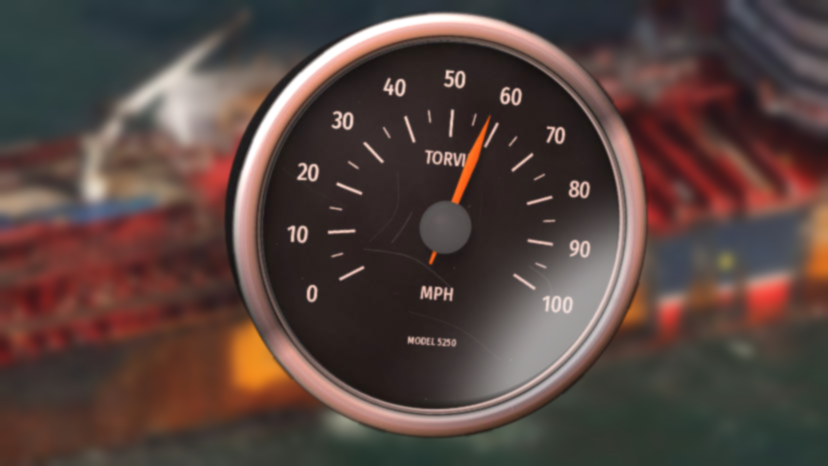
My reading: {"value": 57.5, "unit": "mph"}
